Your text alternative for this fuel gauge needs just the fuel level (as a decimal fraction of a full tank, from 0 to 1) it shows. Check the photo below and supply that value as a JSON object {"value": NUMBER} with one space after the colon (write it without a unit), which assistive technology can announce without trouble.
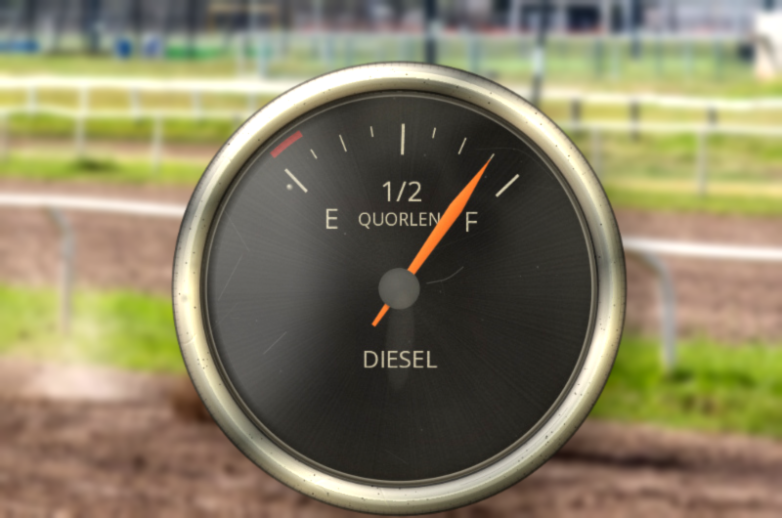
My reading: {"value": 0.875}
